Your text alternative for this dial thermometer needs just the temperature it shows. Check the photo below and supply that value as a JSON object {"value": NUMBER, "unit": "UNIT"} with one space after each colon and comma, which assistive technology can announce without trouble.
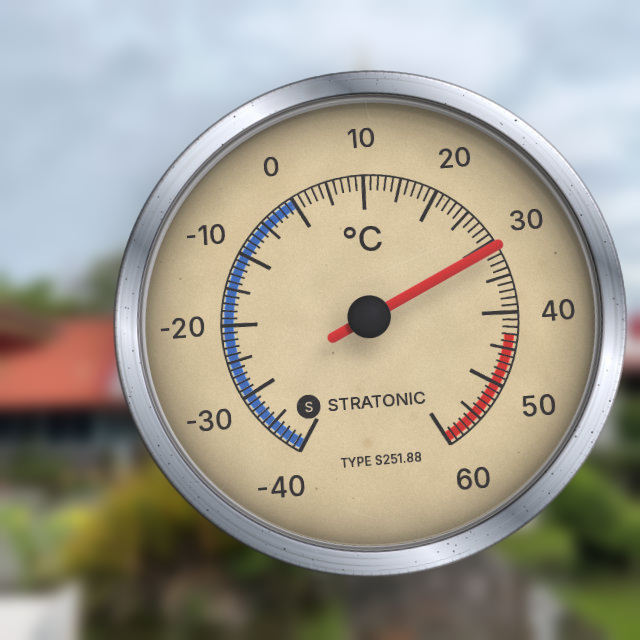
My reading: {"value": 31, "unit": "°C"}
